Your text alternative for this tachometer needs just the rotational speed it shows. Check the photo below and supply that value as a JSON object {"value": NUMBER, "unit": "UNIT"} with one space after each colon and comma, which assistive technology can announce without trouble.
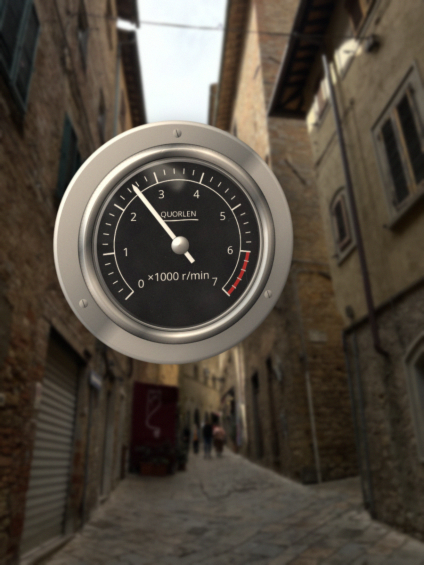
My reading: {"value": 2500, "unit": "rpm"}
